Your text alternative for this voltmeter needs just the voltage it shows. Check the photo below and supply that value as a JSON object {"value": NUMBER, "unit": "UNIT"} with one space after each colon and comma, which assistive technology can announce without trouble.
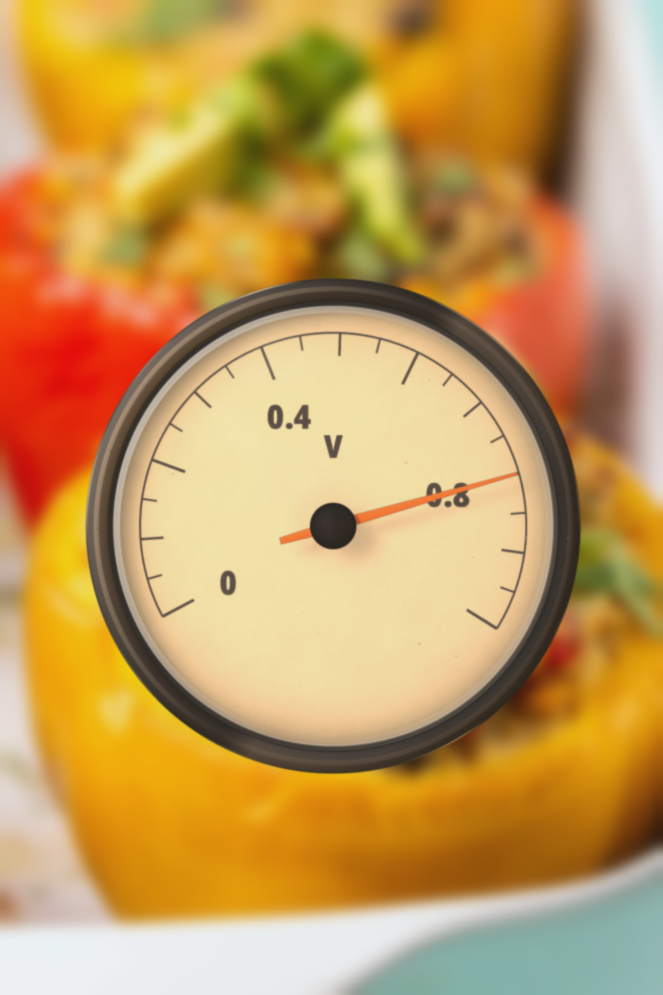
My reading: {"value": 0.8, "unit": "V"}
